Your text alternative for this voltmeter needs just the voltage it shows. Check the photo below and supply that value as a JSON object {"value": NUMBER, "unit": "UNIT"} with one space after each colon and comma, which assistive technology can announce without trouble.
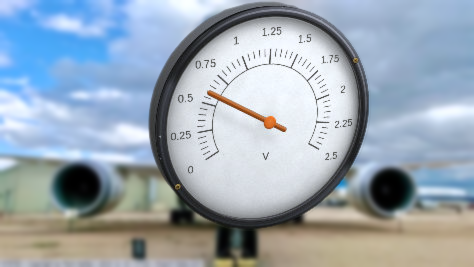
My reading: {"value": 0.6, "unit": "V"}
